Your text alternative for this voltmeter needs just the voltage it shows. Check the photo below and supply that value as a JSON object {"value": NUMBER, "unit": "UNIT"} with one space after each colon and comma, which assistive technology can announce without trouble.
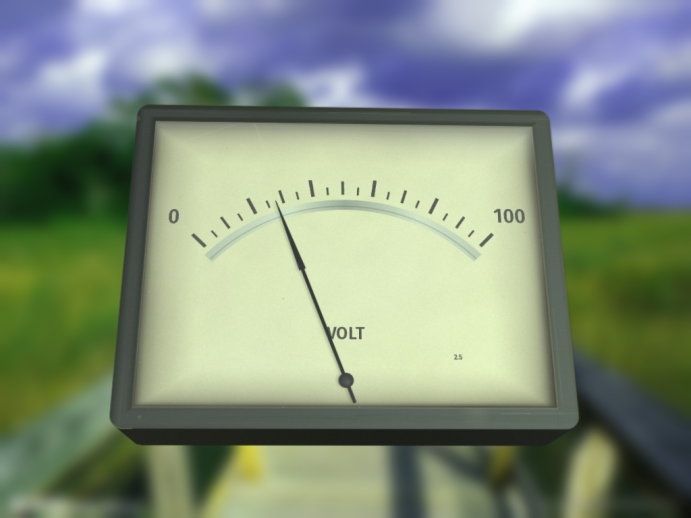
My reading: {"value": 27.5, "unit": "V"}
